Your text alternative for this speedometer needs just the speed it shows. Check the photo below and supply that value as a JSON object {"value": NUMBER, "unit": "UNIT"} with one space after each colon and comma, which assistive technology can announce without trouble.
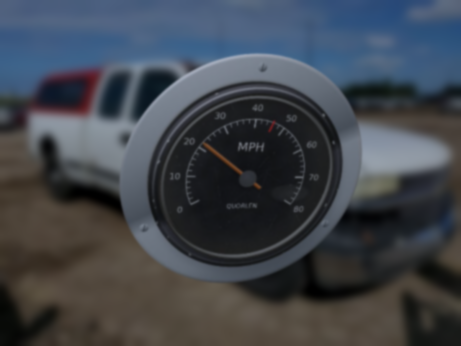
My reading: {"value": 22, "unit": "mph"}
